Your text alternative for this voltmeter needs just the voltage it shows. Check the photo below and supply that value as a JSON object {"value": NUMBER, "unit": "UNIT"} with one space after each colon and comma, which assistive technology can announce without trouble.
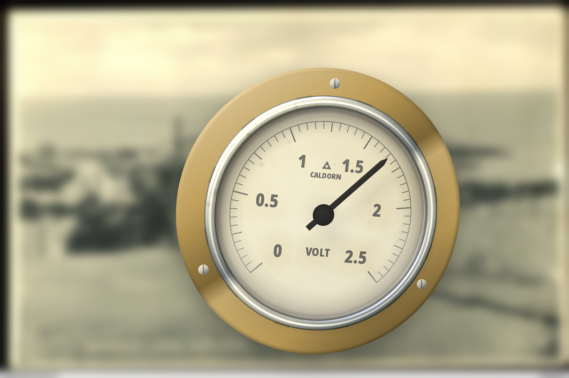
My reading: {"value": 1.65, "unit": "V"}
